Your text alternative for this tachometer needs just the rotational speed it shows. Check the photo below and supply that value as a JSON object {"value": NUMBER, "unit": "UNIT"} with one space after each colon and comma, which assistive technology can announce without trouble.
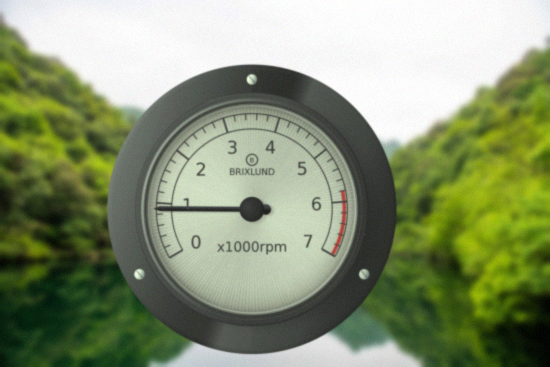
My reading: {"value": 900, "unit": "rpm"}
